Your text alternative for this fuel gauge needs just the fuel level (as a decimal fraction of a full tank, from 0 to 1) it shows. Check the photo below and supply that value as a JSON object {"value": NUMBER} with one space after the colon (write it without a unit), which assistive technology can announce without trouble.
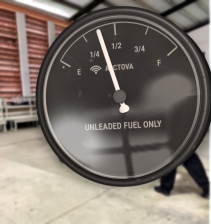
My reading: {"value": 0.375}
